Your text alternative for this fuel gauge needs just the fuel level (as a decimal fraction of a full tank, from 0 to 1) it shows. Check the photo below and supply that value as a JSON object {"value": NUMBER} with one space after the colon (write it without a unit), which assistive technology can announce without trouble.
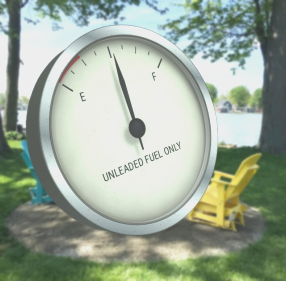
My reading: {"value": 0.5}
